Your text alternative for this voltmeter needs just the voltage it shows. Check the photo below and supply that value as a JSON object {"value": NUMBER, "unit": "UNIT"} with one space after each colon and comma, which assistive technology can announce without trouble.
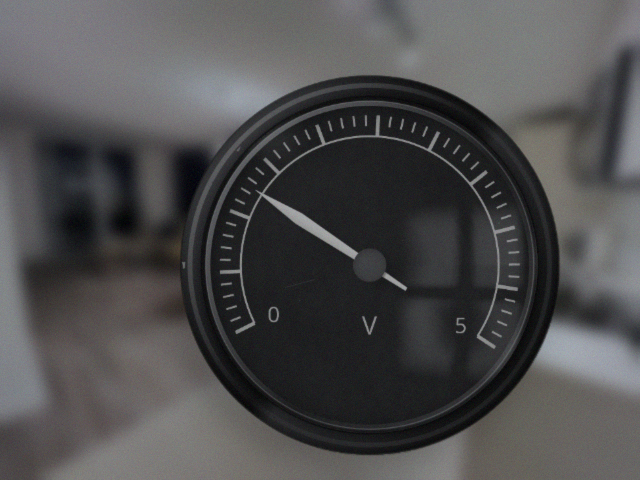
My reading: {"value": 1.25, "unit": "V"}
